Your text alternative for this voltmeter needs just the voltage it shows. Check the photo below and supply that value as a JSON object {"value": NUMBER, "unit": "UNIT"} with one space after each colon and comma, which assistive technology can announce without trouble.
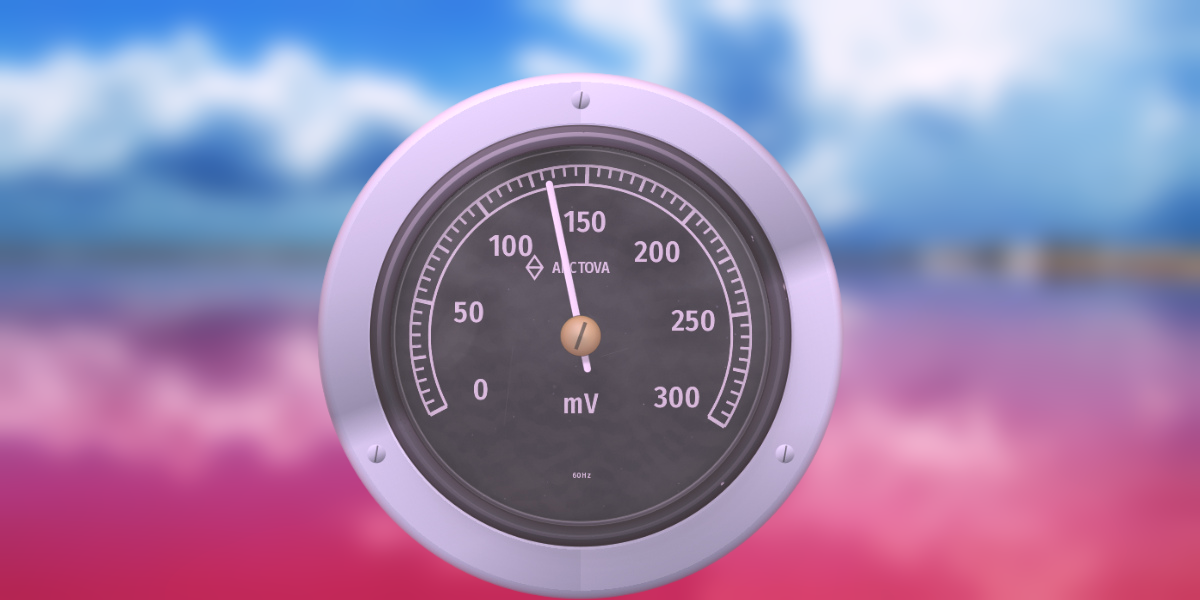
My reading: {"value": 132.5, "unit": "mV"}
